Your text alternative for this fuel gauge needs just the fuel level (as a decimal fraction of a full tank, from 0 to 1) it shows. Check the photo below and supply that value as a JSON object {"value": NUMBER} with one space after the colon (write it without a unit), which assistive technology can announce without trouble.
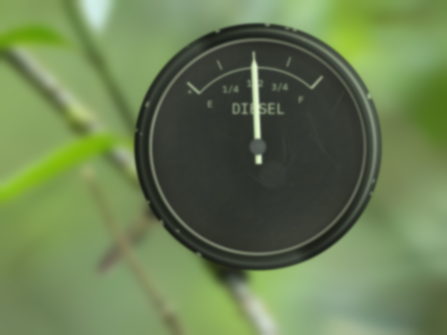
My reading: {"value": 0.5}
